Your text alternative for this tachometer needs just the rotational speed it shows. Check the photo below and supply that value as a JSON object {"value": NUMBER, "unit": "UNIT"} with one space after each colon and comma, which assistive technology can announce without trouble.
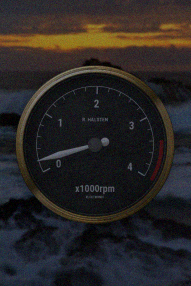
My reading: {"value": 200, "unit": "rpm"}
